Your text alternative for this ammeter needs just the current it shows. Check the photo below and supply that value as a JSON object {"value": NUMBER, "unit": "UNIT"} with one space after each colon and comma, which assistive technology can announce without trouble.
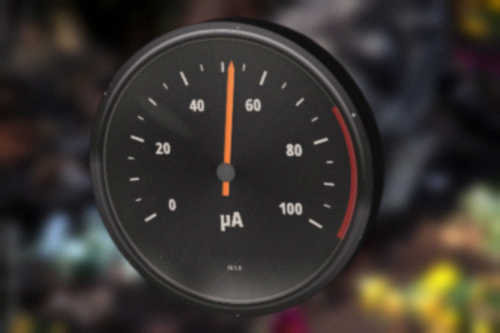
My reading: {"value": 52.5, "unit": "µA"}
